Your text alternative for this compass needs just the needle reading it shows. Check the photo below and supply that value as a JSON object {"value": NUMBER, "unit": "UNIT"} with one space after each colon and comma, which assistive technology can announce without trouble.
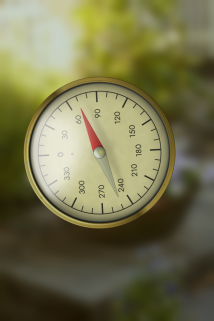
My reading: {"value": 70, "unit": "°"}
